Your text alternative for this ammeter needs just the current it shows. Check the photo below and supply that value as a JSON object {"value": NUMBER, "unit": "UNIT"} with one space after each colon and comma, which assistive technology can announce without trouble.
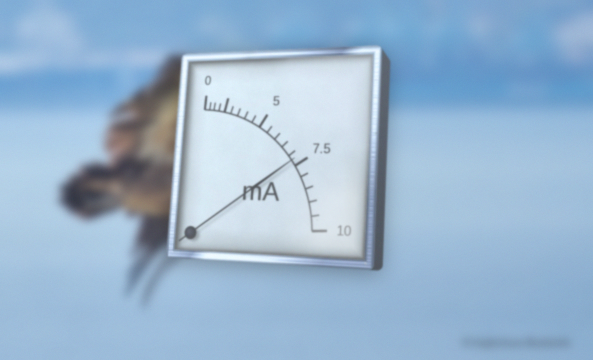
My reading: {"value": 7.25, "unit": "mA"}
